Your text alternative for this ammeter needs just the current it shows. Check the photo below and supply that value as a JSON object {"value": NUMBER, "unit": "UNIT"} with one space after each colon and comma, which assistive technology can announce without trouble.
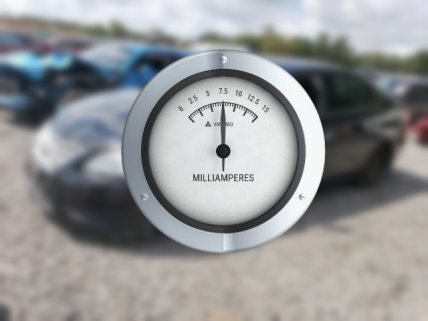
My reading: {"value": 7.5, "unit": "mA"}
